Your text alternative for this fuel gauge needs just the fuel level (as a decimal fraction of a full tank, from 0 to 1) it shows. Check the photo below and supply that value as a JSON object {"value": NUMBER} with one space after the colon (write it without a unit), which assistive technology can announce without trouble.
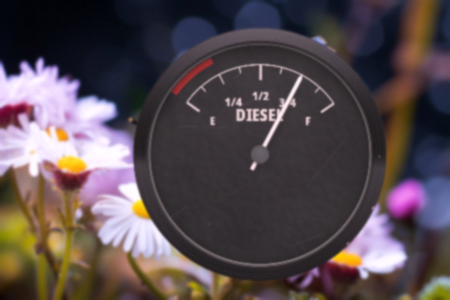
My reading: {"value": 0.75}
